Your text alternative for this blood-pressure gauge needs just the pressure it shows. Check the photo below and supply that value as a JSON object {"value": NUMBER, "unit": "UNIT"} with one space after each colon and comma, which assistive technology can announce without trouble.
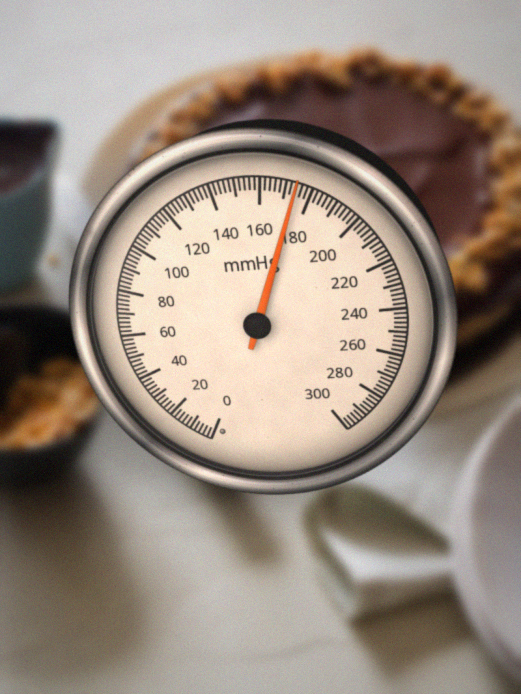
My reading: {"value": 174, "unit": "mmHg"}
